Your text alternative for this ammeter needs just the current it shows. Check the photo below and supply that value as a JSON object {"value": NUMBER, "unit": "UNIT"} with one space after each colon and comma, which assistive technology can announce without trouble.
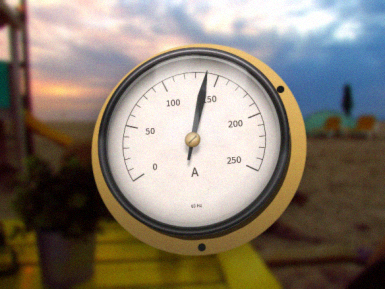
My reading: {"value": 140, "unit": "A"}
